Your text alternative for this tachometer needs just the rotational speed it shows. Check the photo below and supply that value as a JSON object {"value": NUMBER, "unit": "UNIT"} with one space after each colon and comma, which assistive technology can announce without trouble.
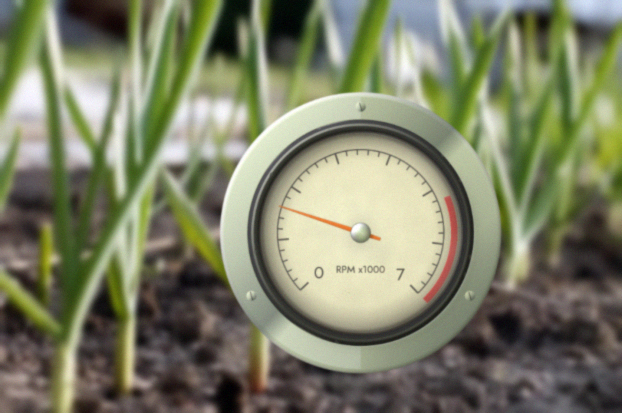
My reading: {"value": 1600, "unit": "rpm"}
